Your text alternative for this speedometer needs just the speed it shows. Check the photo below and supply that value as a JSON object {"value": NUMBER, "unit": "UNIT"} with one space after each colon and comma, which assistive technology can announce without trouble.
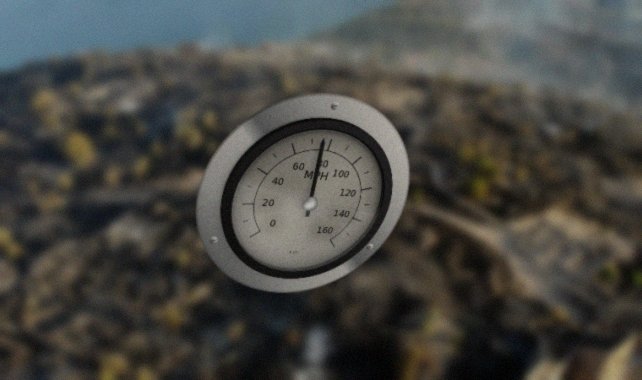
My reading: {"value": 75, "unit": "mph"}
